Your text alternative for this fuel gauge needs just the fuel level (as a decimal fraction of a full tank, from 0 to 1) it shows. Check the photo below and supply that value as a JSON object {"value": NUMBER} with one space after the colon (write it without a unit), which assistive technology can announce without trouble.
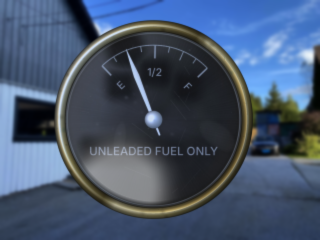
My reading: {"value": 0.25}
